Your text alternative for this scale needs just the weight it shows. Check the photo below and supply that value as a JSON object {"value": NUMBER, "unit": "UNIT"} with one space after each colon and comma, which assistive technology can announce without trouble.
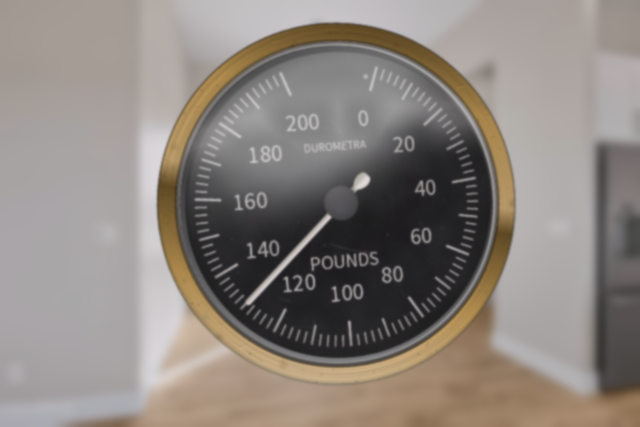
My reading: {"value": 130, "unit": "lb"}
